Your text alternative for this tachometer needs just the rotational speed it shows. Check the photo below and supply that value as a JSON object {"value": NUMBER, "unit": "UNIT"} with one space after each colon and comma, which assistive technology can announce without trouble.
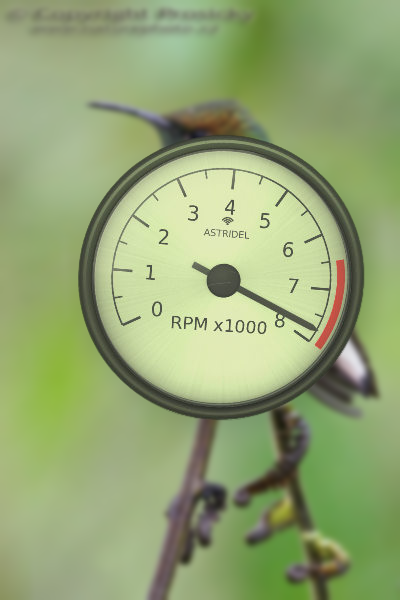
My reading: {"value": 7750, "unit": "rpm"}
